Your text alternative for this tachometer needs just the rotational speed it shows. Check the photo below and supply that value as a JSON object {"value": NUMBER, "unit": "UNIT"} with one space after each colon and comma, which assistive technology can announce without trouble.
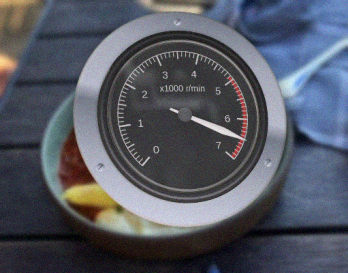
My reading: {"value": 6500, "unit": "rpm"}
